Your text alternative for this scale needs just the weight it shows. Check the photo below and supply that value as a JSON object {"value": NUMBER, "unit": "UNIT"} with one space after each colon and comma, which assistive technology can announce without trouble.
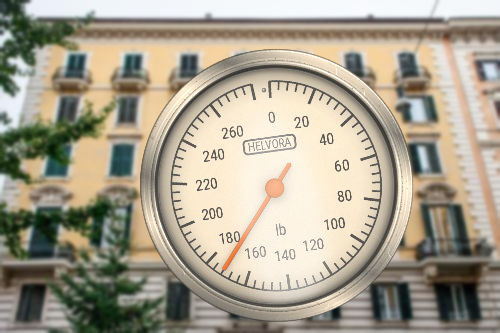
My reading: {"value": 172, "unit": "lb"}
